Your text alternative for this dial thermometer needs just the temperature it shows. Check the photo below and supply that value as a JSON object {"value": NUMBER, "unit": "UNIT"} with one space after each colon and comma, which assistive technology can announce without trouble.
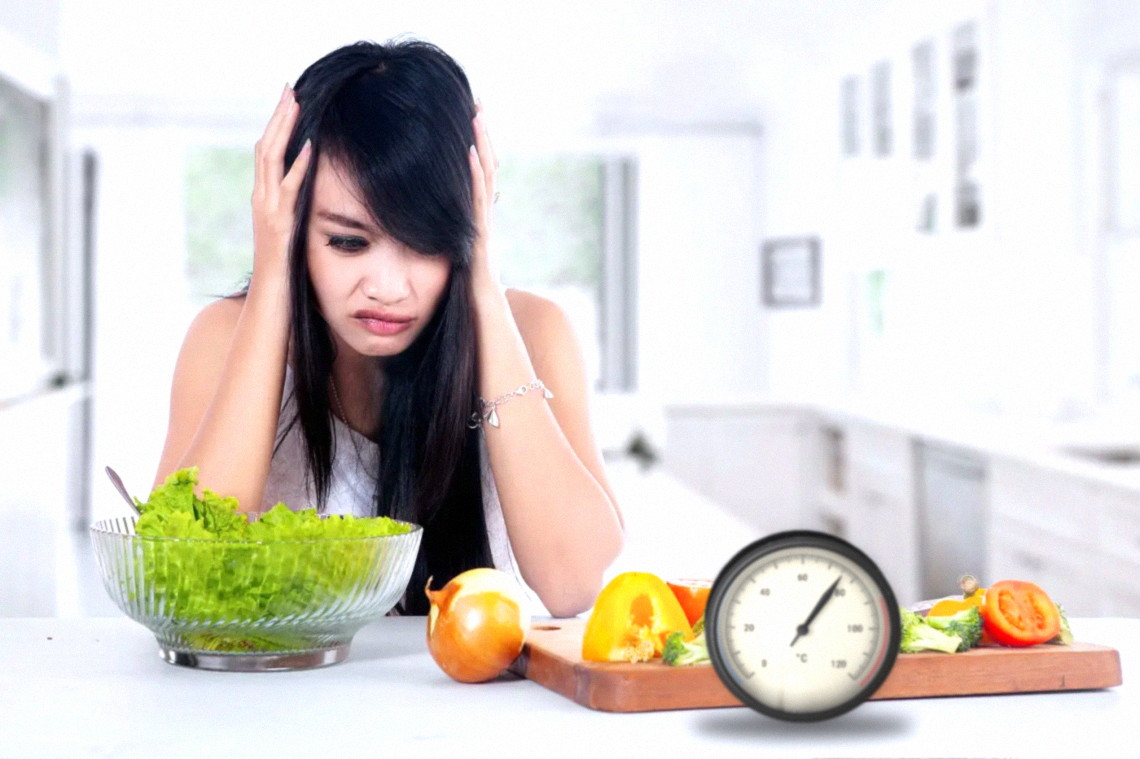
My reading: {"value": 75, "unit": "°C"}
